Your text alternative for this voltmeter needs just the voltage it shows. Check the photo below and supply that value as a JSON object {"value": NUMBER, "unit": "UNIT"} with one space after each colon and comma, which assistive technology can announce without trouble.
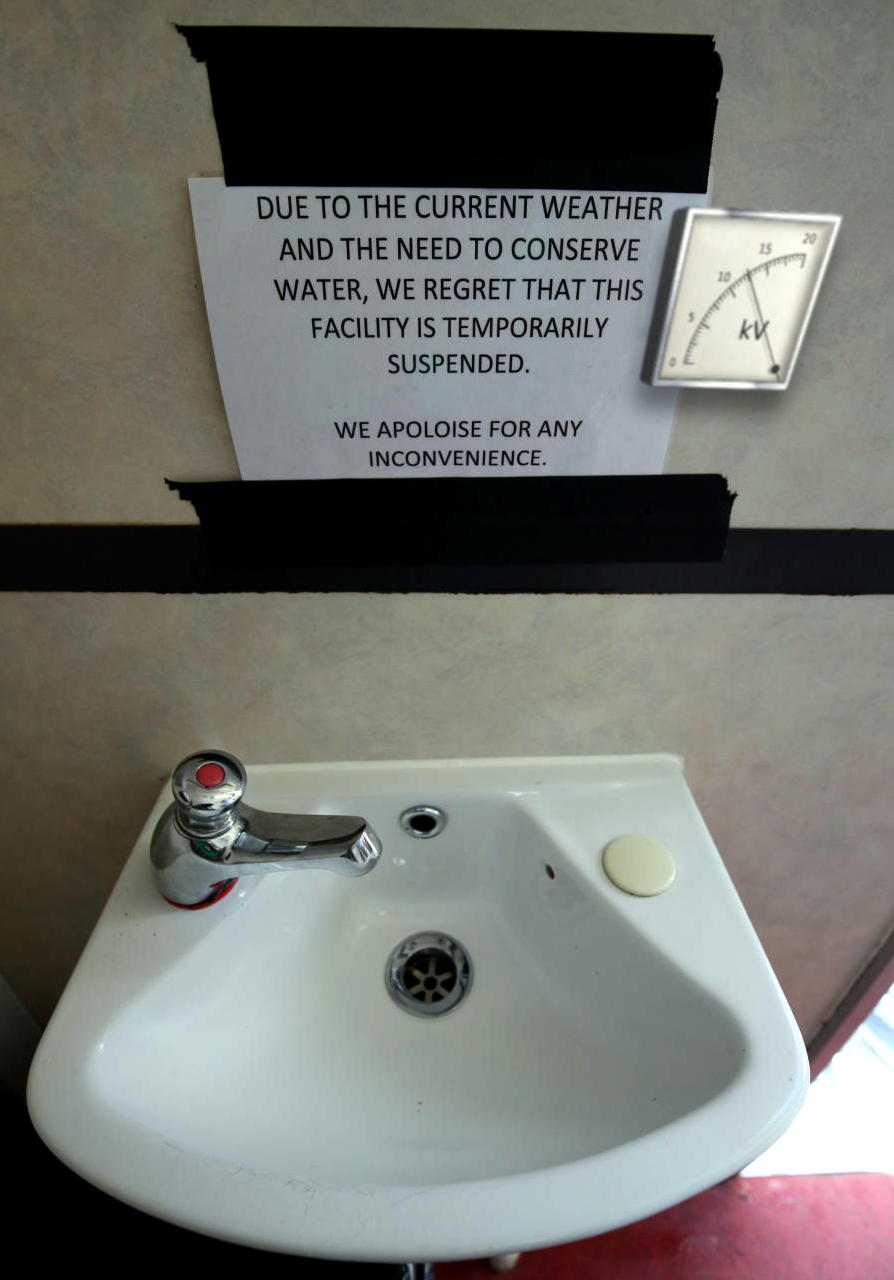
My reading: {"value": 12.5, "unit": "kV"}
